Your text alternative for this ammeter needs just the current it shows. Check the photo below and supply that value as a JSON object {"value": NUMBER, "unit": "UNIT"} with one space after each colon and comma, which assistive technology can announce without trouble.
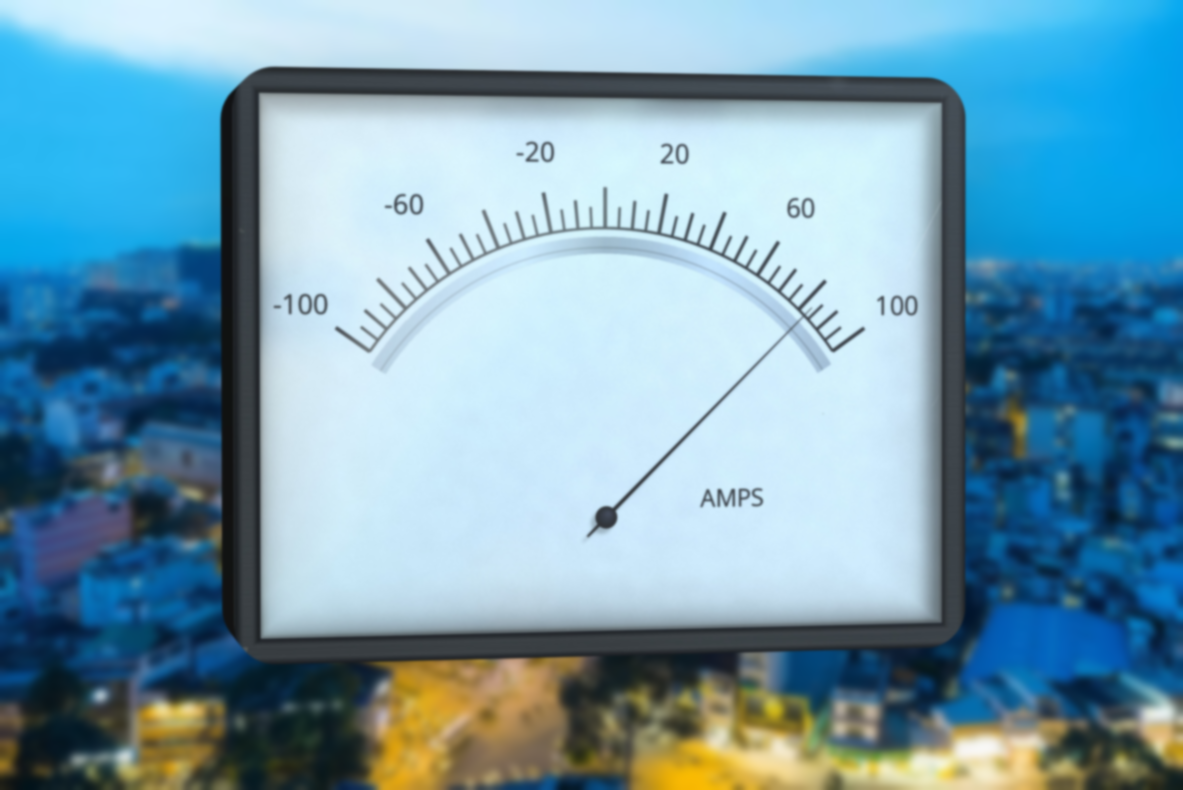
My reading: {"value": 82.5, "unit": "A"}
